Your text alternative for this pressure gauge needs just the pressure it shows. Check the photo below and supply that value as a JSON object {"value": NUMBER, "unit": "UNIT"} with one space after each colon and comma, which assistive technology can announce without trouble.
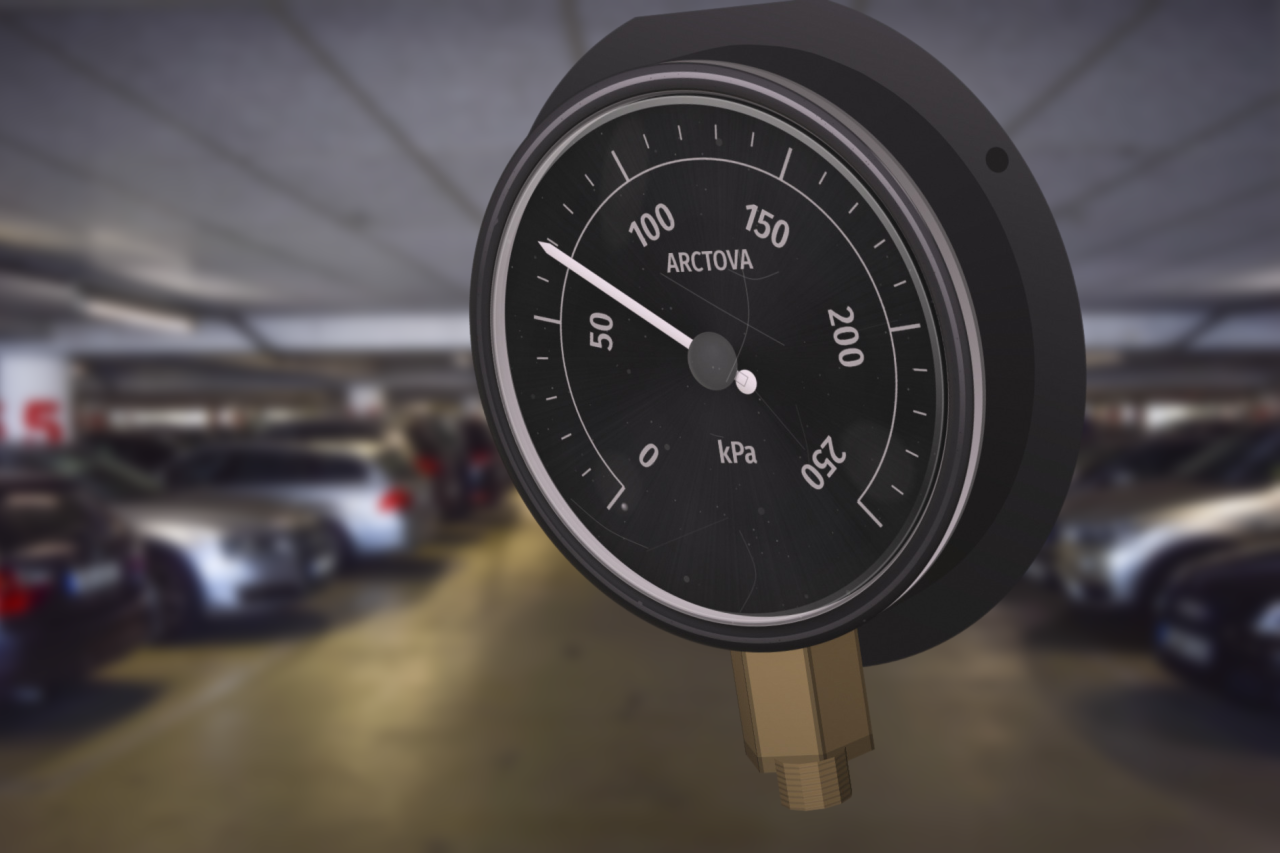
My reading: {"value": 70, "unit": "kPa"}
